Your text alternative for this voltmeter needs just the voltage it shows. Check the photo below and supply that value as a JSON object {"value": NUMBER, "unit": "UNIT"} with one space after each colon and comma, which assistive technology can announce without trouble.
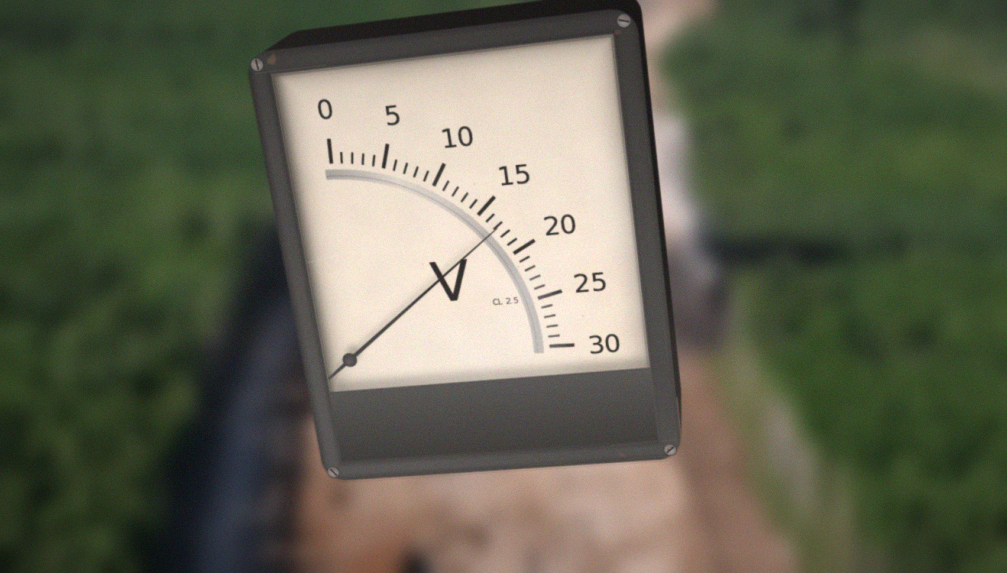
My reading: {"value": 17, "unit": "V"}
